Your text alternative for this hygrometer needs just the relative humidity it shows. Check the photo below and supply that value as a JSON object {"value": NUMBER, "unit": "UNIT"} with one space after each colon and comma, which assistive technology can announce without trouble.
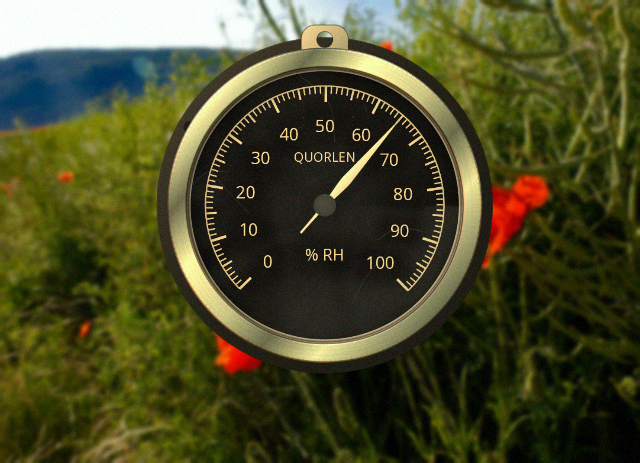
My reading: {"value": 65, "unit": "%"}
